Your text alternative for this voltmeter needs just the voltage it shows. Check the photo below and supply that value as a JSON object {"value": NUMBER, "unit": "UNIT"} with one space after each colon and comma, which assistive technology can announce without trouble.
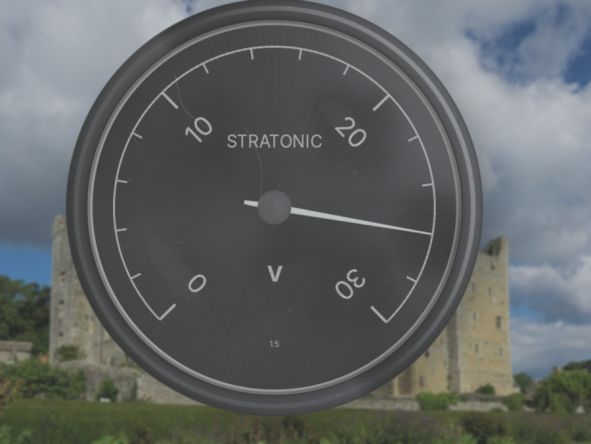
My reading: {"value": 26, "unit": "V"}
